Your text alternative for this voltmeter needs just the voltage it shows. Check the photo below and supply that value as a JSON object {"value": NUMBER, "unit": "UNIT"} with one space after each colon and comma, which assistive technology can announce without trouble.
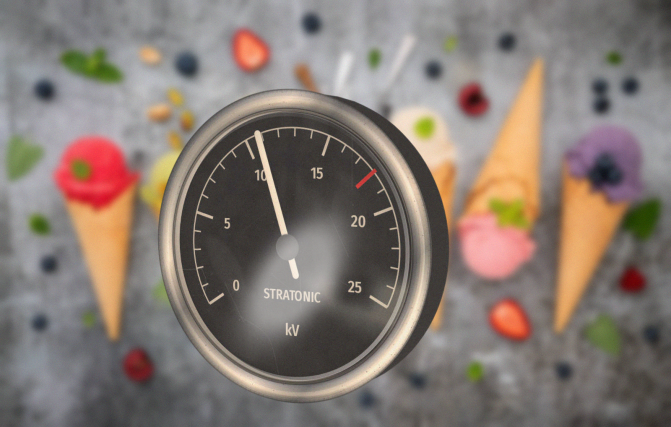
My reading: {"value": 11, "unit": "kV"}
